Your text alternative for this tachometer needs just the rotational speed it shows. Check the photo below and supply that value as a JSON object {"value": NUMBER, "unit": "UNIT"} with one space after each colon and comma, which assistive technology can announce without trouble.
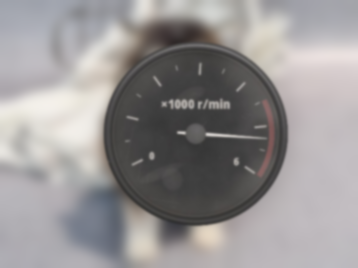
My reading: {"value": 5250, "unit": "rpm"}
